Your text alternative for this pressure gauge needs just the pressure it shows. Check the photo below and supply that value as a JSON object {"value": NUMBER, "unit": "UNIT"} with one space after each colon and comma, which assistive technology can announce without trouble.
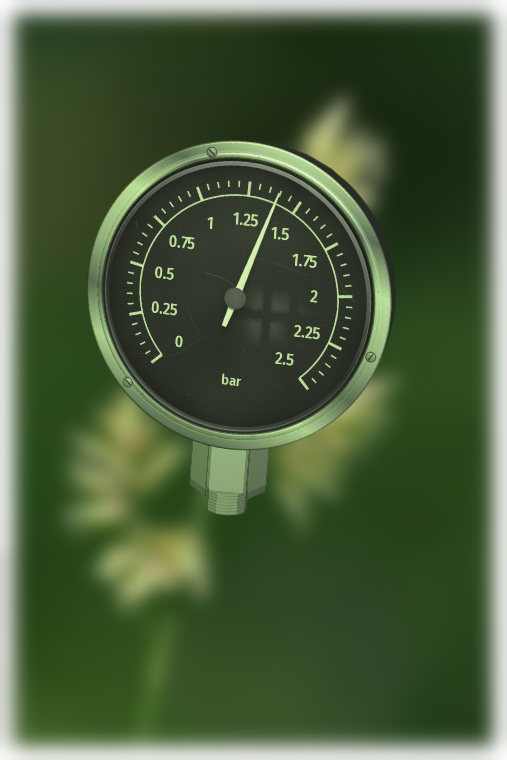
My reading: {"value": 1.4, "unit": "bar"}
